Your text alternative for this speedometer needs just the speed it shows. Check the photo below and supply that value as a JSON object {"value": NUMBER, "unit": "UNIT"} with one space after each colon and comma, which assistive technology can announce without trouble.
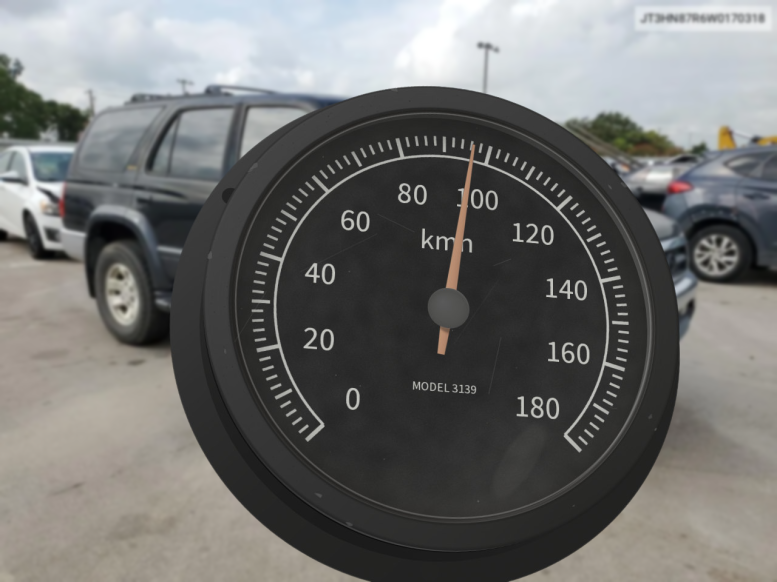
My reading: {"value": 96, "unit": "km/h"}
